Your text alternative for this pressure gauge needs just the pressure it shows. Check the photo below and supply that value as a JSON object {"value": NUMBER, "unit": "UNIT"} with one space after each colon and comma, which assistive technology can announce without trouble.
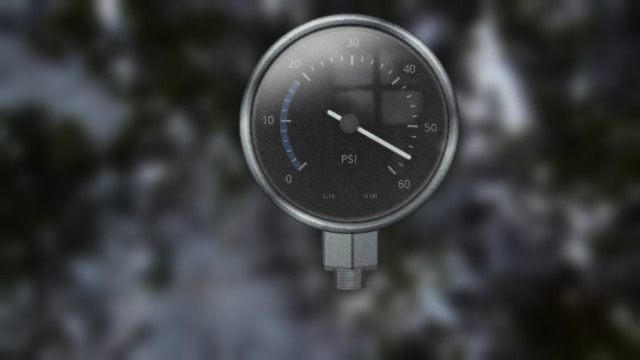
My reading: {"value": 56, "unit": "psi"}
